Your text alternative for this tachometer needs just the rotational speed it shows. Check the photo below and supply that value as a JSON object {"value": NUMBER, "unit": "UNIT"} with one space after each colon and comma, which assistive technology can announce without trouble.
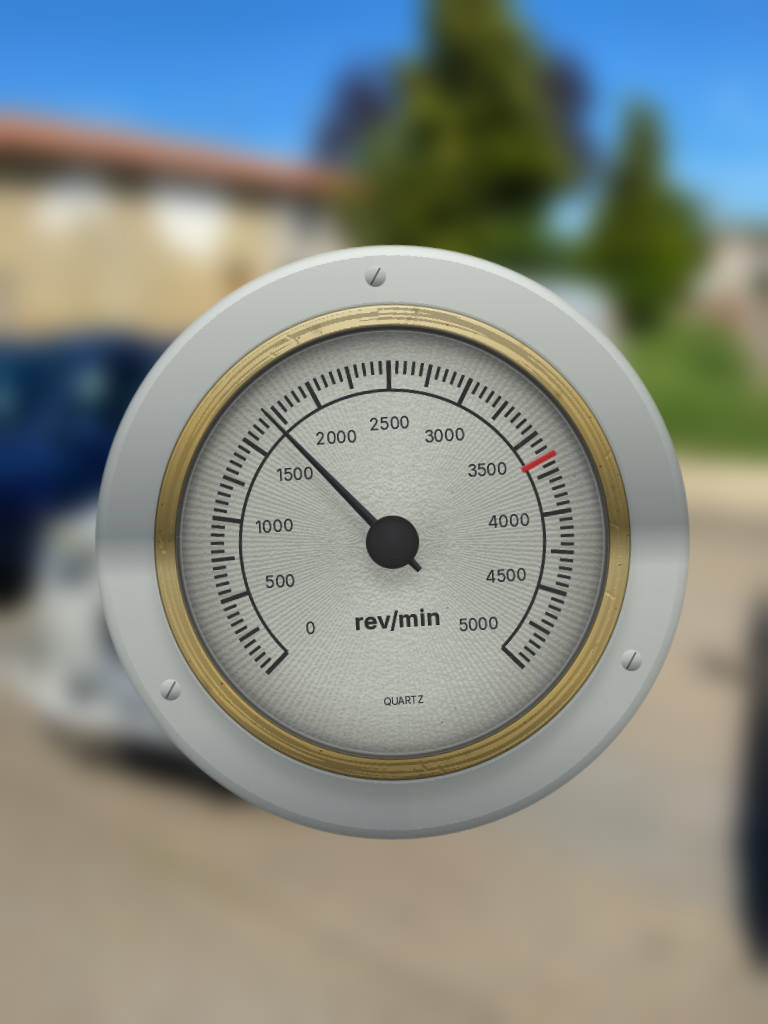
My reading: {"value": 1700, "unit": "rpm"}
